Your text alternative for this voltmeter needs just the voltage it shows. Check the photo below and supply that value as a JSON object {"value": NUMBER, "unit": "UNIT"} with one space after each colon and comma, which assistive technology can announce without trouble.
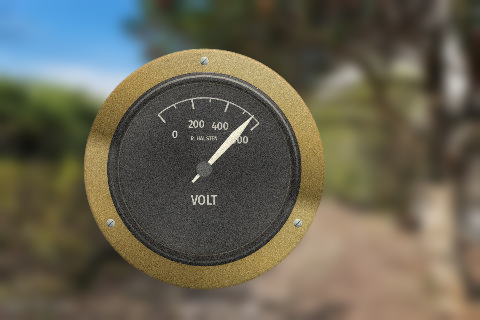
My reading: {"value": 550, "unit": "V"}
